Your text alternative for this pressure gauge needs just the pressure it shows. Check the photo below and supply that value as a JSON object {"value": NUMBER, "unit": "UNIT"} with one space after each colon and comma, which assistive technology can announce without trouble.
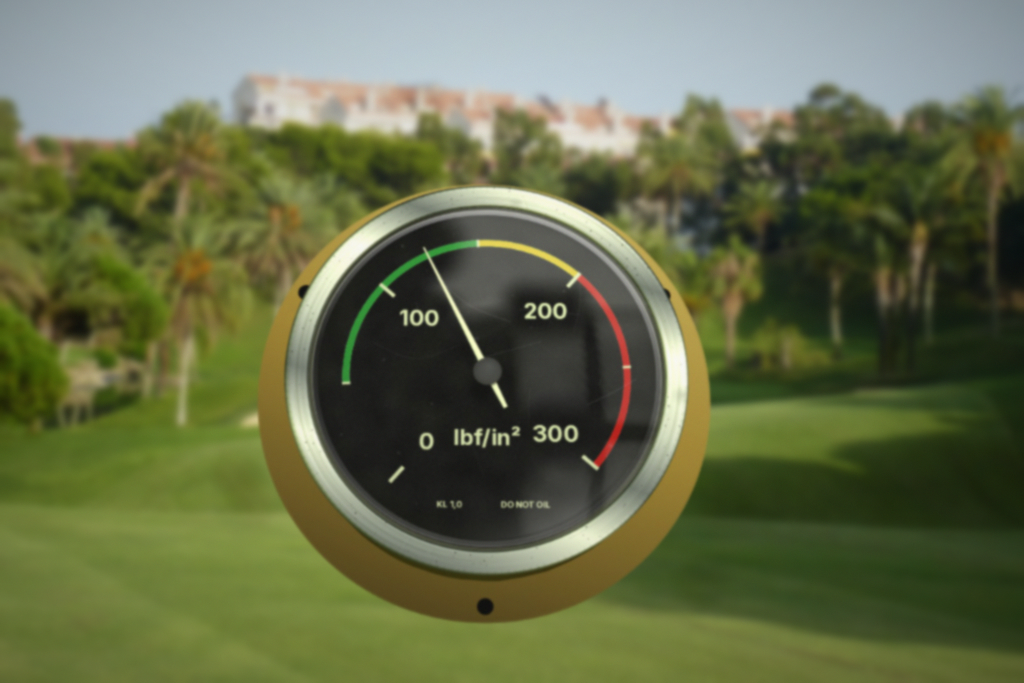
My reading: {"value": 125, "unit": "psi"}
